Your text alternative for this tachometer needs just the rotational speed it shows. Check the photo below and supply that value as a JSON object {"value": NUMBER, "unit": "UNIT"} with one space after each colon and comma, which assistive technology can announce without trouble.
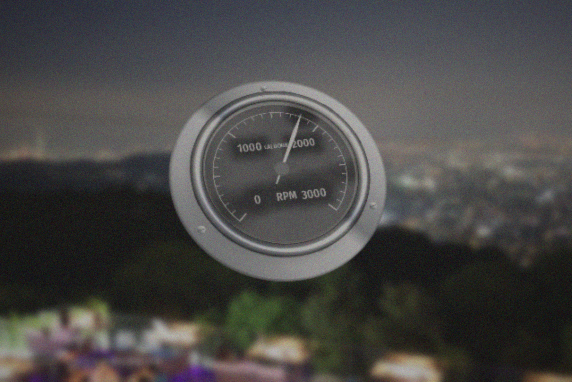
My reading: {"value": 1800, "unit": "rpm"}
